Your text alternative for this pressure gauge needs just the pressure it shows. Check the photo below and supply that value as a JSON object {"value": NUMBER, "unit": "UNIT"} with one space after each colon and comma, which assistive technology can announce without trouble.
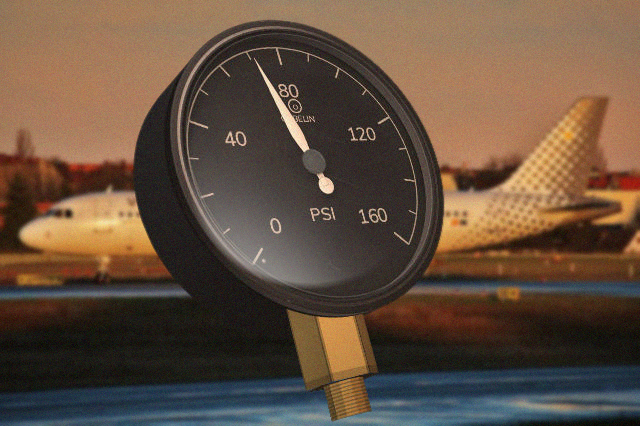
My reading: {"value": 70, "unit": "psi"}
